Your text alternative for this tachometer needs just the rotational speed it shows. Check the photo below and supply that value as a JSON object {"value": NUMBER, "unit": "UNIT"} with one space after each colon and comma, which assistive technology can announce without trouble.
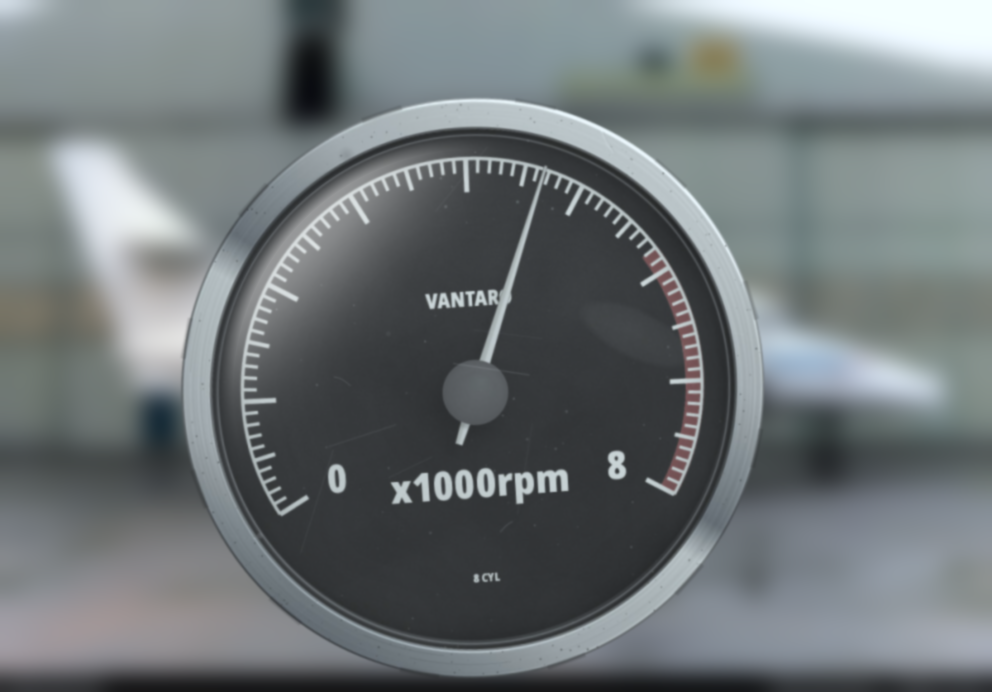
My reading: {"value": 4650, "unit": "rpm"}
